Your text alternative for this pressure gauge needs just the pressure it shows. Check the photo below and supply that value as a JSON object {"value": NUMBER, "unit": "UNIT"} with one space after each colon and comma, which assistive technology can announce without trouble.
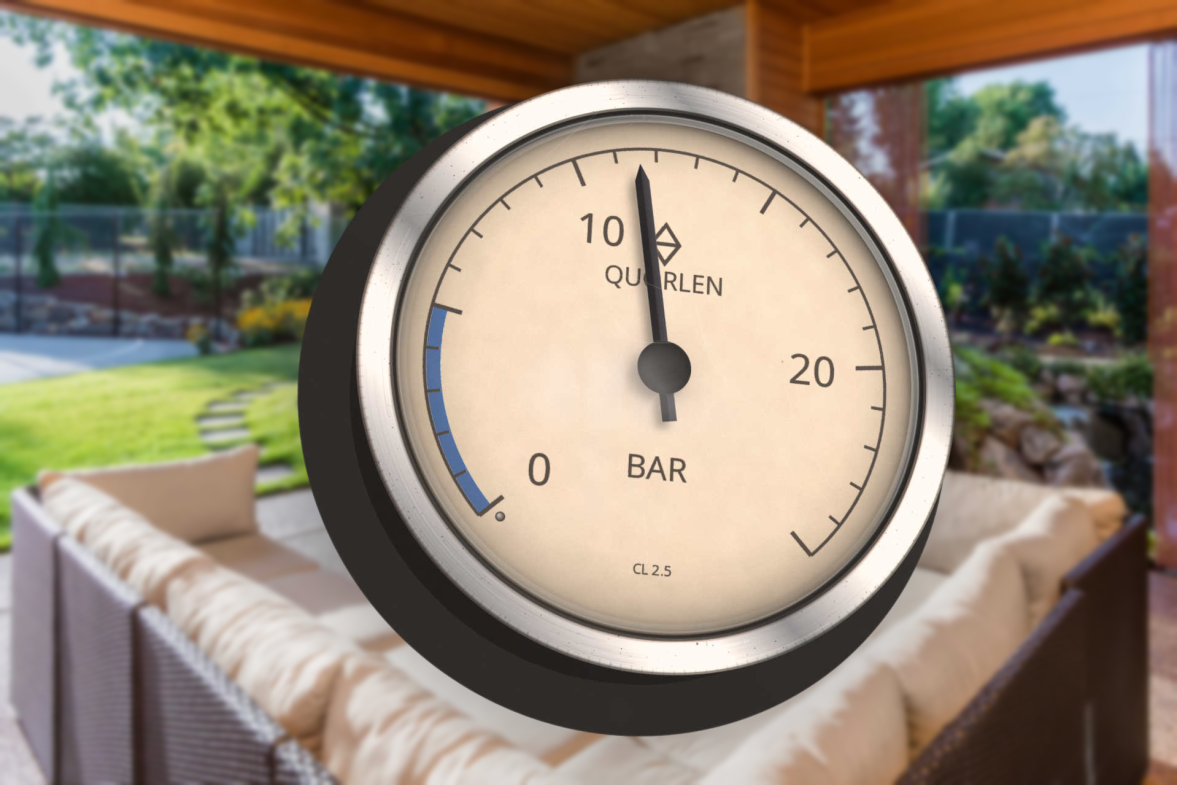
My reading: {"value": 11.5, "unit": "bar"}
